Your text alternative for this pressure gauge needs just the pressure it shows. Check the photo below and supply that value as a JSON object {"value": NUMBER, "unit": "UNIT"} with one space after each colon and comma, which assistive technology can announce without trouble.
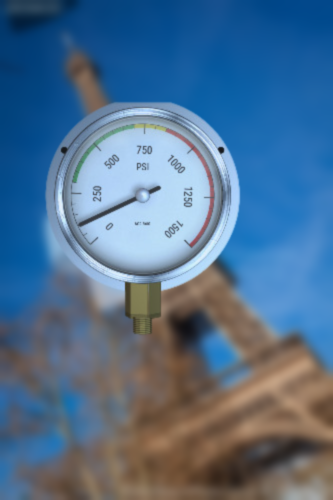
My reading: {"value": 100, "unit": "psi"}
